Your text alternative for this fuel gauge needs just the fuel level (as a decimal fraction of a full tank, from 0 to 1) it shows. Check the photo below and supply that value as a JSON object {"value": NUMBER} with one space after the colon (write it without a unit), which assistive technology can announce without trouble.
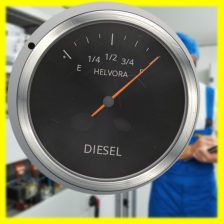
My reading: {"value": 1}
